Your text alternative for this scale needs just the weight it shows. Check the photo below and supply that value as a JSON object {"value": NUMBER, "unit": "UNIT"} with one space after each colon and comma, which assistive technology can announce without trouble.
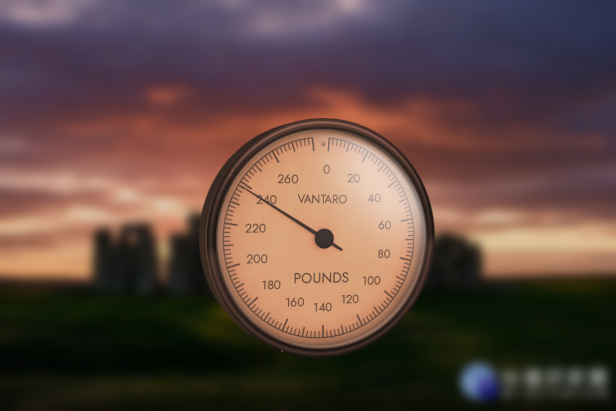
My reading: {"value": 238, "unit": "lb"}
